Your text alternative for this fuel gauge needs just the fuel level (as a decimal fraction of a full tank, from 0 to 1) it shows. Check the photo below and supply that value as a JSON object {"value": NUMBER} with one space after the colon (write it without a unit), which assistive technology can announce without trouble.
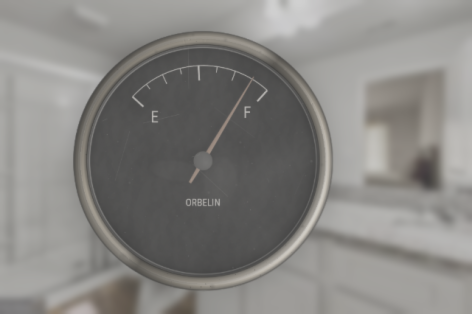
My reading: {"value": 0.875}
